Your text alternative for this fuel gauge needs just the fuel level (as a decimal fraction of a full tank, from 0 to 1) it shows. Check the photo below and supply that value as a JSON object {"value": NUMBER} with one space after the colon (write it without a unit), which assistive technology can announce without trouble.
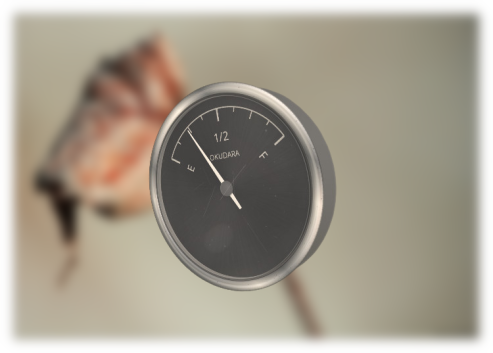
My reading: {"value": 0.25}
